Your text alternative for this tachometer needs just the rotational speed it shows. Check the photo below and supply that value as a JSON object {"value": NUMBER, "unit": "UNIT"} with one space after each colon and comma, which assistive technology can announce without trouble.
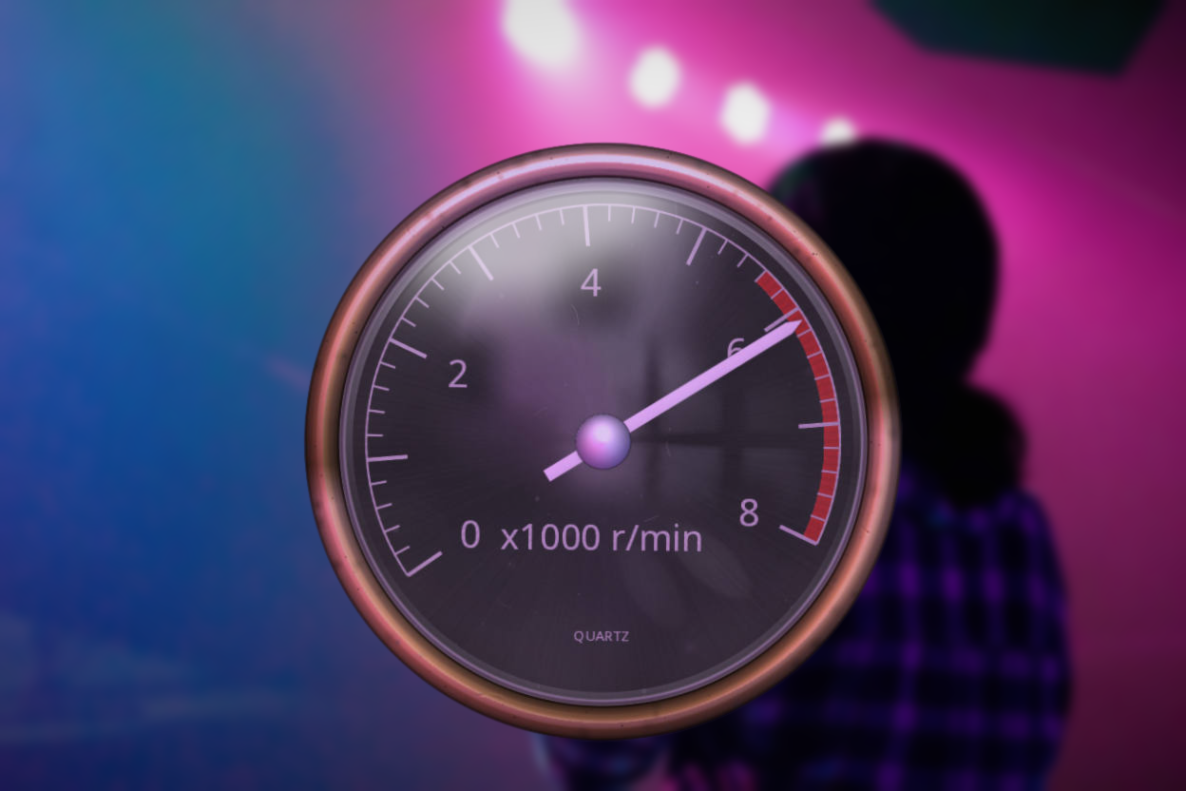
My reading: {"value": 6100, "unit": "rpm"}
